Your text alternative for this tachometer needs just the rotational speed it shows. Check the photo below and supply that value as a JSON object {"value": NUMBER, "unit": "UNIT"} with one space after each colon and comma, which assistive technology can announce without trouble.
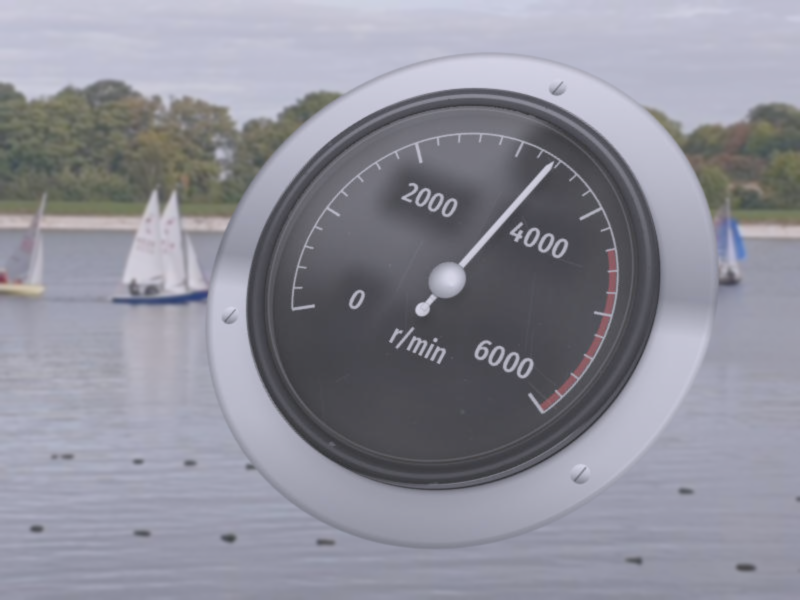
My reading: {"value": 3400, "unit": "rpm"}
